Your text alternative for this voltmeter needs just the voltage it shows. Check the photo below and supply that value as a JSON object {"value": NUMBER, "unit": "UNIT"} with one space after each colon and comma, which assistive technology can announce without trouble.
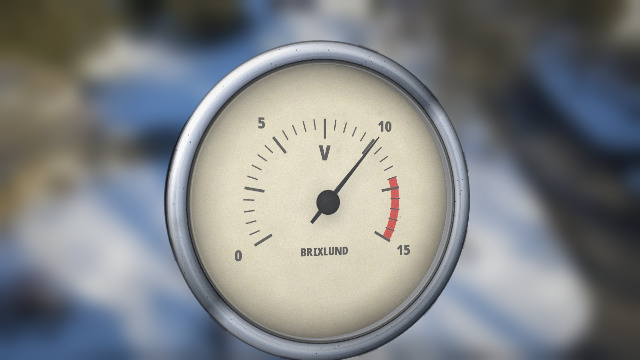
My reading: {"value": 10, "unit": "V"}
